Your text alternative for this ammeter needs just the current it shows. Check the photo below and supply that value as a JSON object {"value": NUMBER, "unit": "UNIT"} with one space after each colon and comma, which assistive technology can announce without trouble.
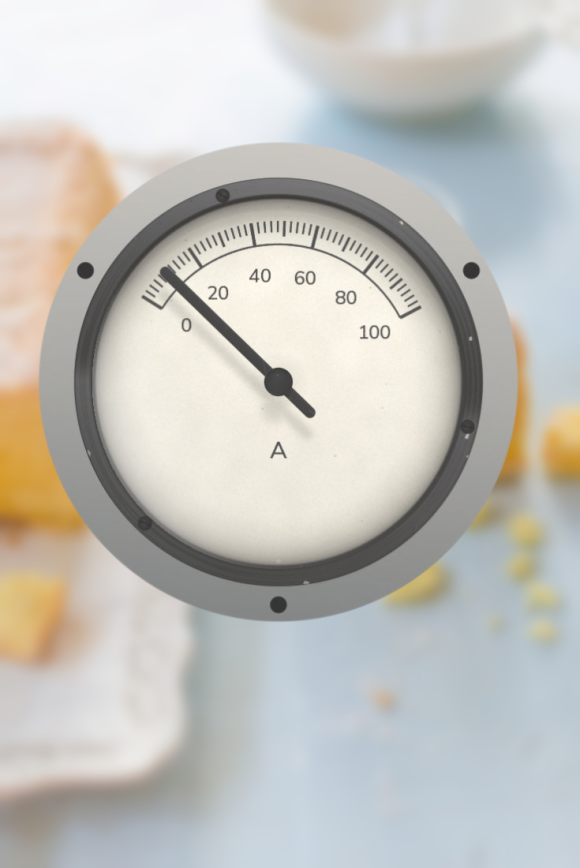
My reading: {"value": 10, "unit": "A"}
